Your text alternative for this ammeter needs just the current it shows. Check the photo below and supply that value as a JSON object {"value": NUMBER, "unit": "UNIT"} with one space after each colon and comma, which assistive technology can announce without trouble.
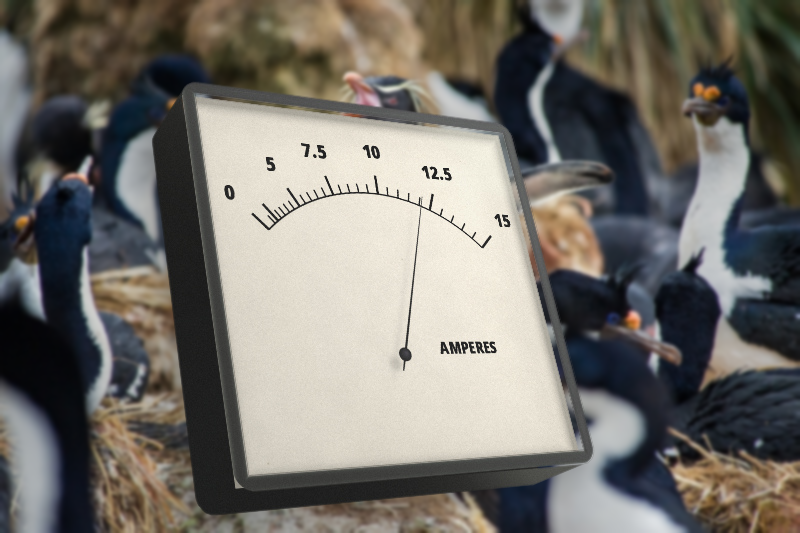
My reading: {"value": 12, "unit": "A"}
